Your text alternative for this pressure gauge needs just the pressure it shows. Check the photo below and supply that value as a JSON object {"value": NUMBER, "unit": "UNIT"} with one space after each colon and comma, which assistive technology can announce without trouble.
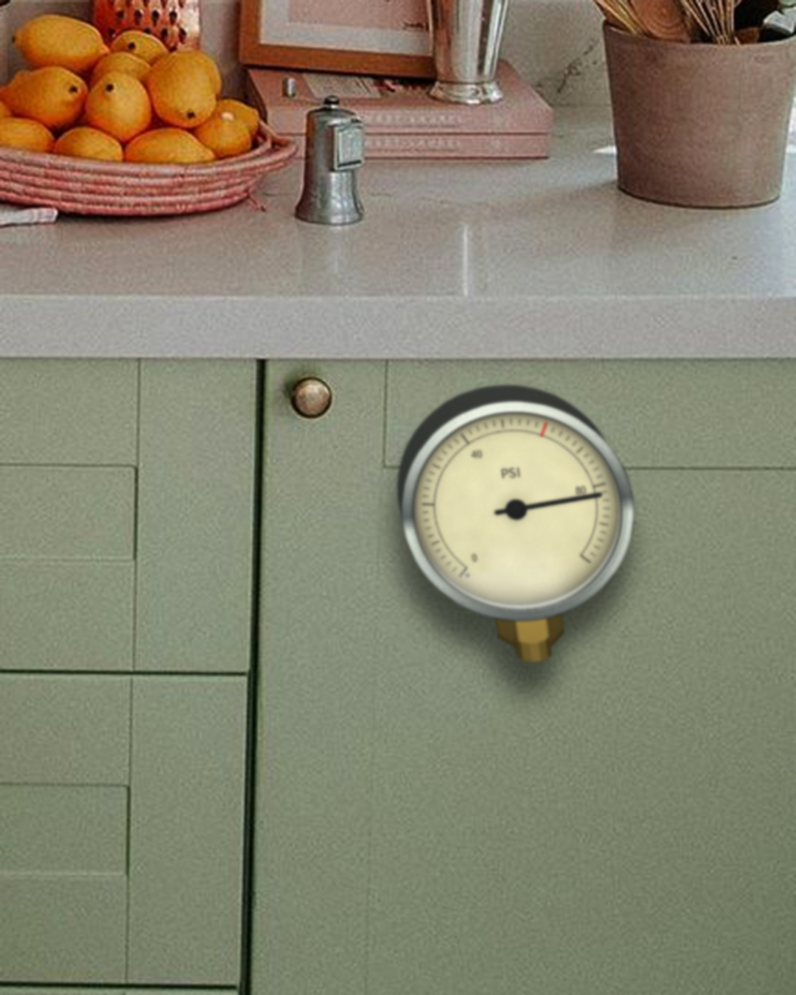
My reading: {"value": 82, "unit": "psi"}
